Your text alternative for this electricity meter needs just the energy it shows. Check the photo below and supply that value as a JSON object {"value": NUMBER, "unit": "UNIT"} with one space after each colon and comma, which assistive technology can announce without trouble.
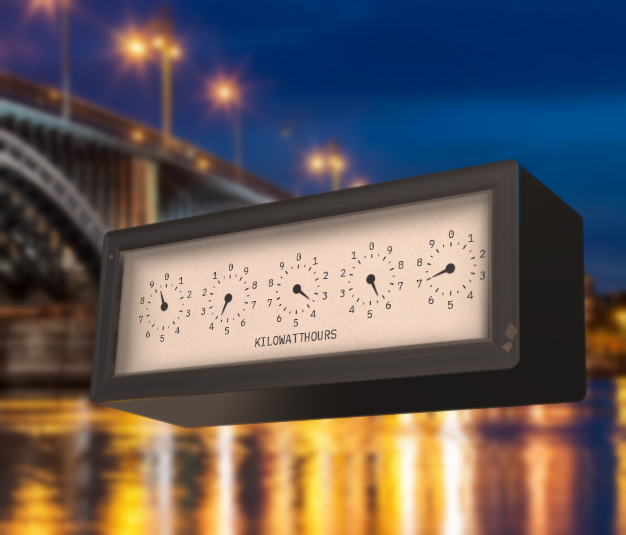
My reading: {"value": 94357, "unit": "kWh"}
